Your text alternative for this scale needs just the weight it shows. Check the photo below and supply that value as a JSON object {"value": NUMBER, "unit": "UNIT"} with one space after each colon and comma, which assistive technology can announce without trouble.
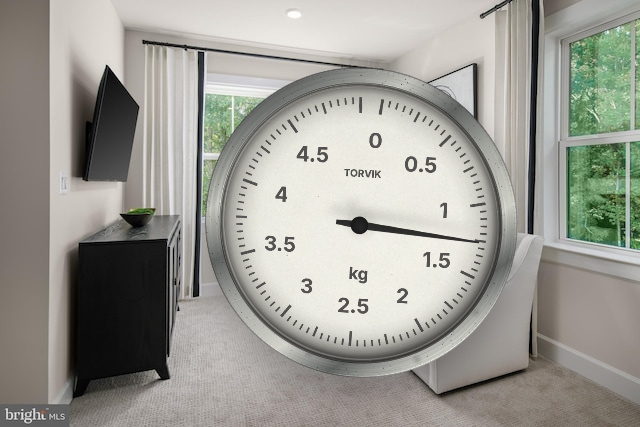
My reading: {"value": 1.25, "unit": "kg"}
